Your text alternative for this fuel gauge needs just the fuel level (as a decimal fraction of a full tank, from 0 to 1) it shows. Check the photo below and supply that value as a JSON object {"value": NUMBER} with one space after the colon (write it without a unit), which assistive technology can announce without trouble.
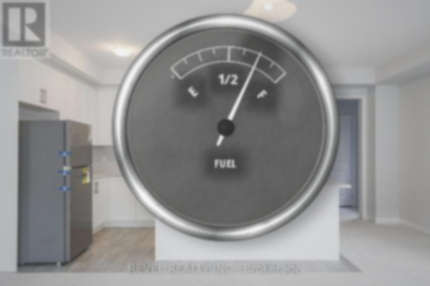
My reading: {"value": 0.75}
